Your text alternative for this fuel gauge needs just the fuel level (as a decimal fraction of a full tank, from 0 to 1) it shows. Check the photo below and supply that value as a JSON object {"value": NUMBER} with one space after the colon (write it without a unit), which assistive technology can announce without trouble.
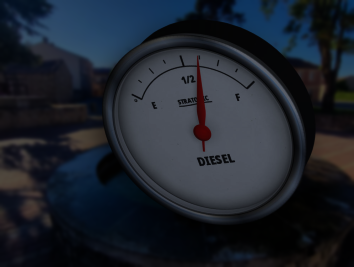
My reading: {"value": 0.625}
